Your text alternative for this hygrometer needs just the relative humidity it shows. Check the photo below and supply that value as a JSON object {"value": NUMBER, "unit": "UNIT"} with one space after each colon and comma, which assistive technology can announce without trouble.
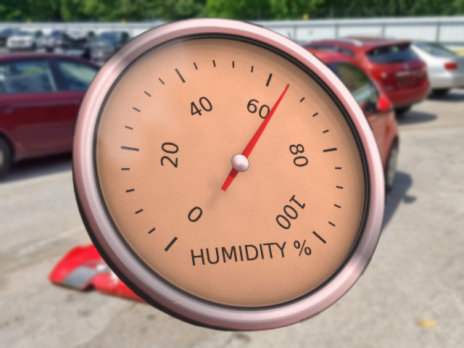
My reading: {"value": 64, "unit": "%"}
